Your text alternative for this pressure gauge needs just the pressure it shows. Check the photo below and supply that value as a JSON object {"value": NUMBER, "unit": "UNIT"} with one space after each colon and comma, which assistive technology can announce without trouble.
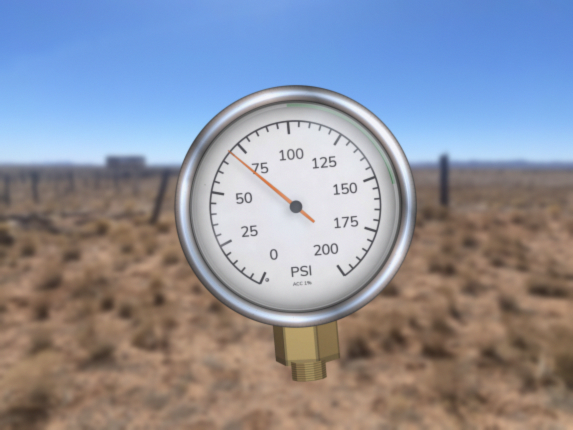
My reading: {"value": 70, "unit": "psi"}
